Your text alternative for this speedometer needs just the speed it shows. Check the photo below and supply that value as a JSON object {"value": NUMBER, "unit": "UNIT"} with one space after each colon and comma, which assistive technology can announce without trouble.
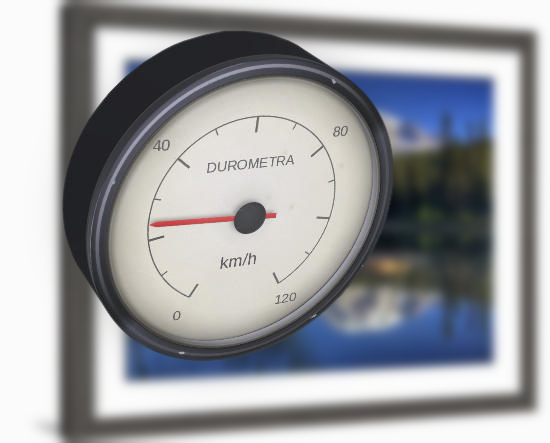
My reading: {"value": 25, "unit": "km/h"}
